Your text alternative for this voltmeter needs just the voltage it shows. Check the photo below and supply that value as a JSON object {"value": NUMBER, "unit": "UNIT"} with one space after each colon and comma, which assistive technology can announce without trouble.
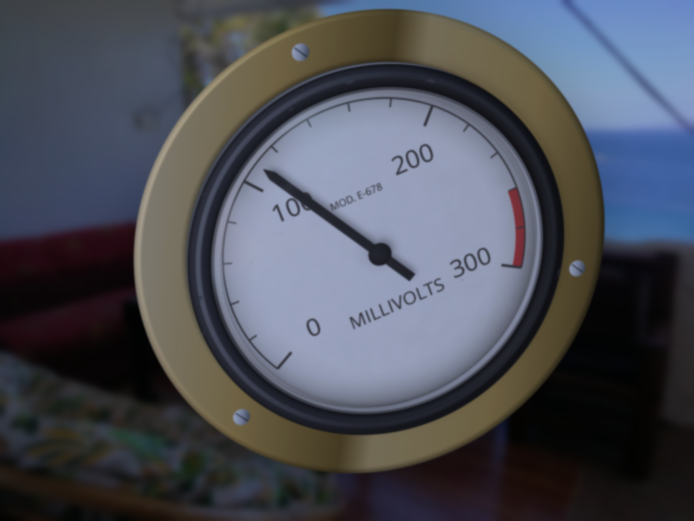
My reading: {"value": 110, "unit": "mV"}
